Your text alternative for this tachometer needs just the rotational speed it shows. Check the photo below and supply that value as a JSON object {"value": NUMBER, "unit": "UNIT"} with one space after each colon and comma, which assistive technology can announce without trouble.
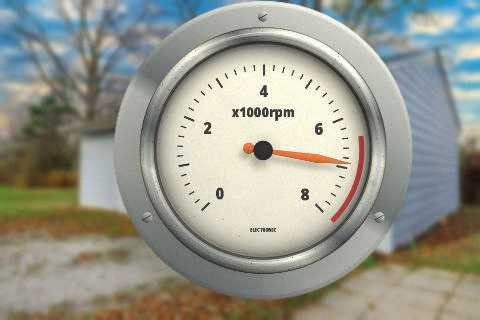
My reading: {"value": 6900, "unit": "rpm"}
